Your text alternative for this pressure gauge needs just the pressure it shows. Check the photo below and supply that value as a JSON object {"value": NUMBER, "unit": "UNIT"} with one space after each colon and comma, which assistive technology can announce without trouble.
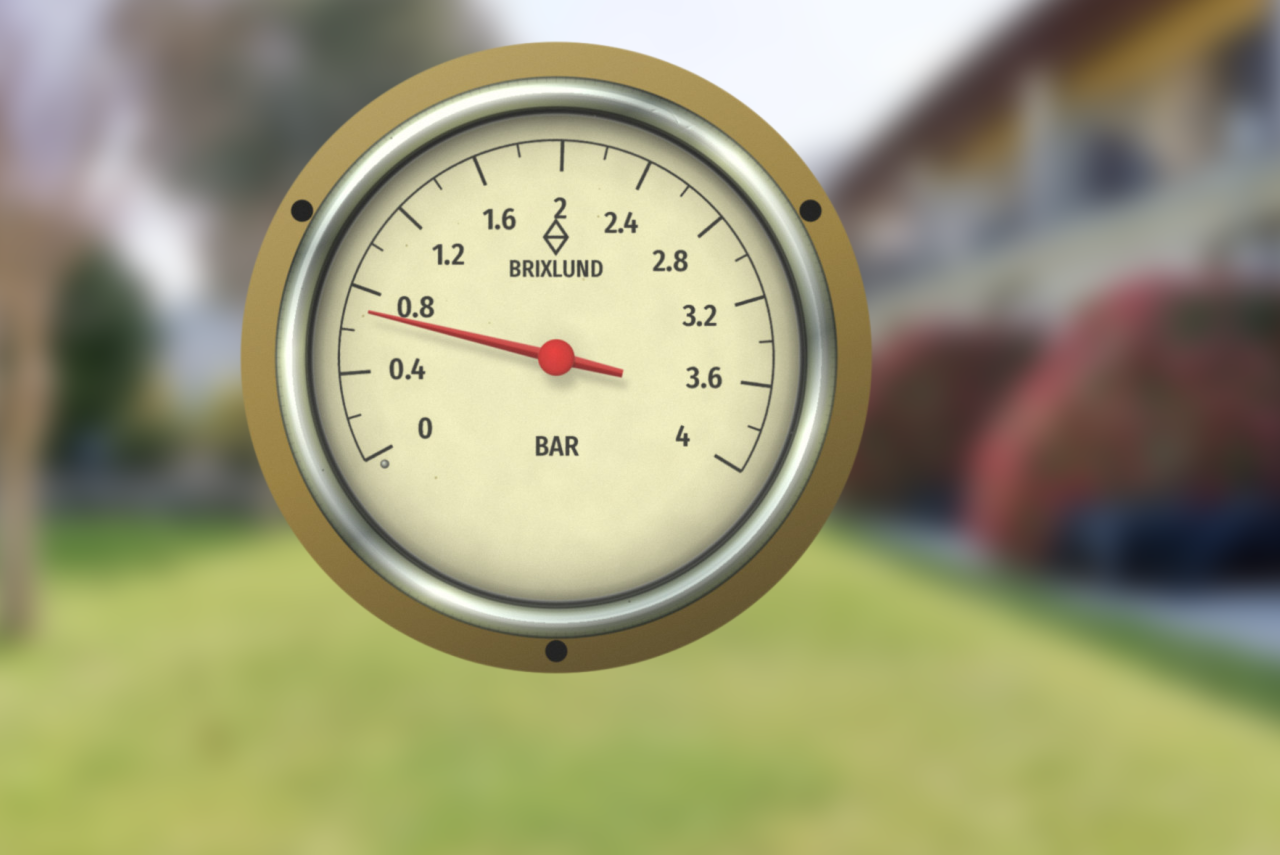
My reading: {"value": 0.7, "unit": "bar"}
